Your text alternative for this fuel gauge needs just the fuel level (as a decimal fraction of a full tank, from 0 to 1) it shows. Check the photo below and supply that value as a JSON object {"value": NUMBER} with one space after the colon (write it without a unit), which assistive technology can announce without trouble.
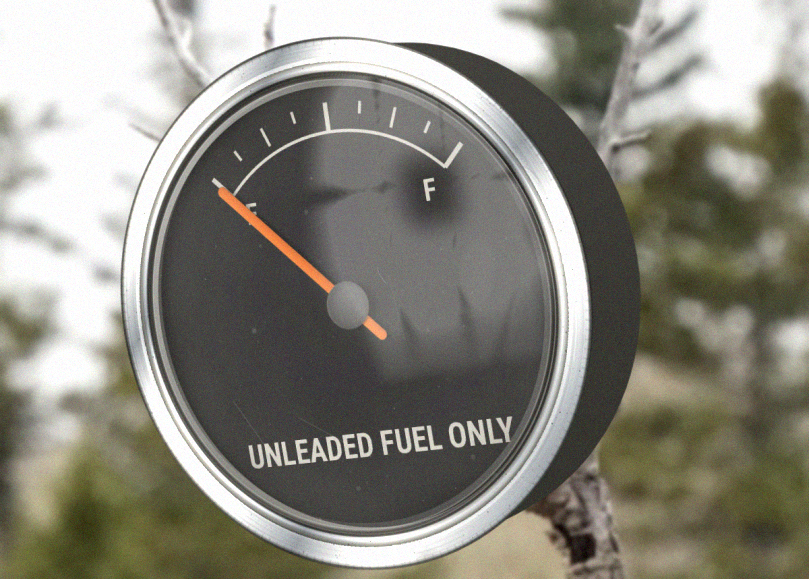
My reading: {"value": 0}
